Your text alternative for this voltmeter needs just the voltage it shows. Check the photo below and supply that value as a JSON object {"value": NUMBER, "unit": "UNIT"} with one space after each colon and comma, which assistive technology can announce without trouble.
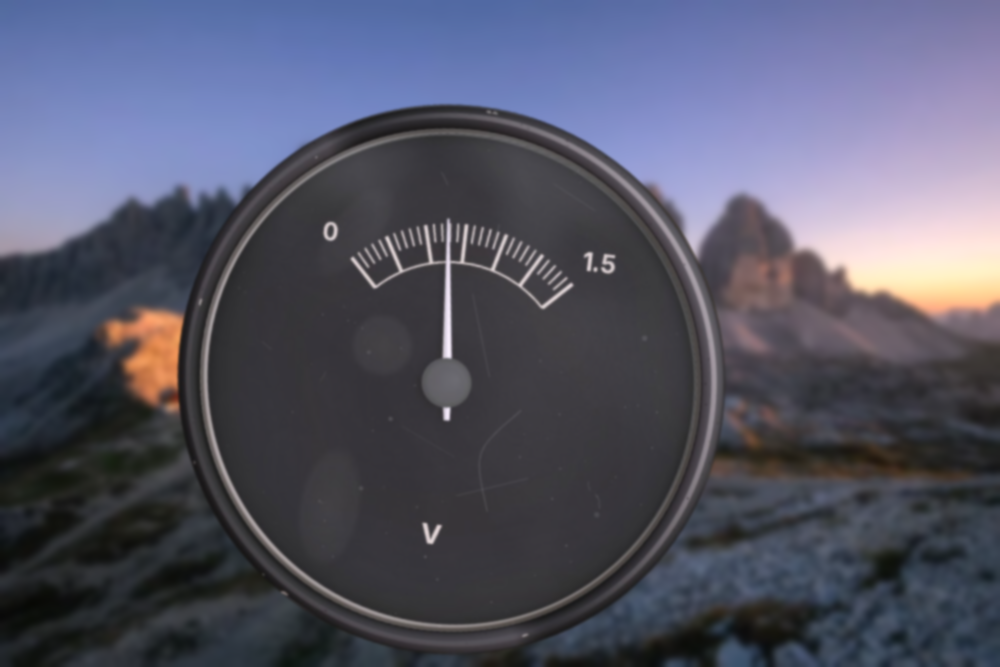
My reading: {"value": 0.65, "unit": "V"}
